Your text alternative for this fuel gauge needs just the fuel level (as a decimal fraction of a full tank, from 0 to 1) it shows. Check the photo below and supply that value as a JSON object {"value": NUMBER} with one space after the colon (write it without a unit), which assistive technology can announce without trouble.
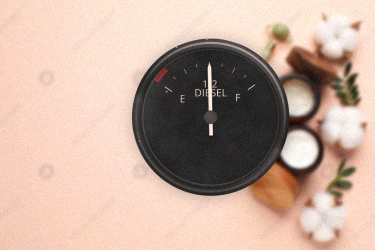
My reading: {"value": 0.5}
